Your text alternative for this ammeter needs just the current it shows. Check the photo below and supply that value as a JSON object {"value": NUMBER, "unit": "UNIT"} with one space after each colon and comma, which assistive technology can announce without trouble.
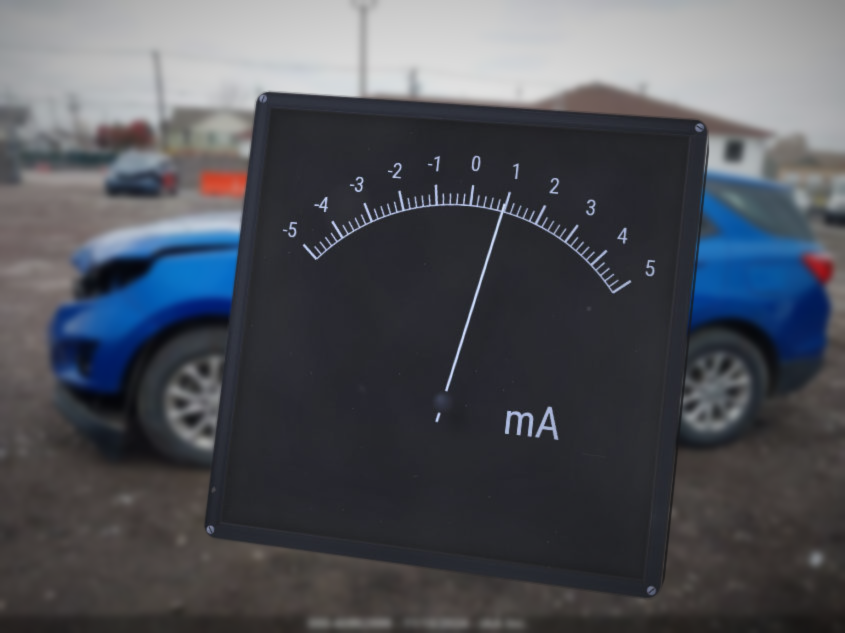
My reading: {"value": 1, "unit": "mA"}
